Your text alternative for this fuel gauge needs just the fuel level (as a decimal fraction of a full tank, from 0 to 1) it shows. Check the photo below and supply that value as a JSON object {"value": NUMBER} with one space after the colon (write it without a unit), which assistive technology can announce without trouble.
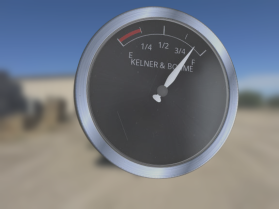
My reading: {"value": 0.875}
